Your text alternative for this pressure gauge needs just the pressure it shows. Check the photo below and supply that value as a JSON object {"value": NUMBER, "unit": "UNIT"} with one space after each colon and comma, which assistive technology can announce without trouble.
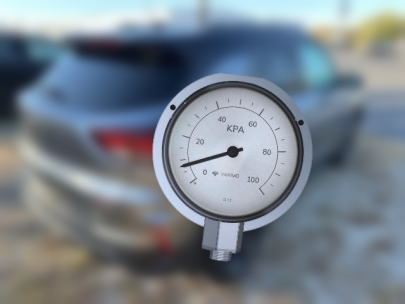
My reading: {"value": 7.5, "unit": "kPa"}
